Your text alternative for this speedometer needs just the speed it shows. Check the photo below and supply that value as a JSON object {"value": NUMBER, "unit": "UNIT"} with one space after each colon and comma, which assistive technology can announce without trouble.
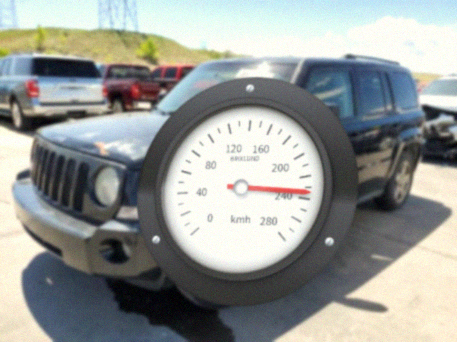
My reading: {"value": 235, "unit": "km/h"}
